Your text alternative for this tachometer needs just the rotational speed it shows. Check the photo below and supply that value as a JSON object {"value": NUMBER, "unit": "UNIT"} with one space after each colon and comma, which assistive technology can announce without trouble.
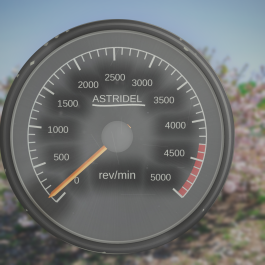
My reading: {"value": 100, "unit": "rpm"}
